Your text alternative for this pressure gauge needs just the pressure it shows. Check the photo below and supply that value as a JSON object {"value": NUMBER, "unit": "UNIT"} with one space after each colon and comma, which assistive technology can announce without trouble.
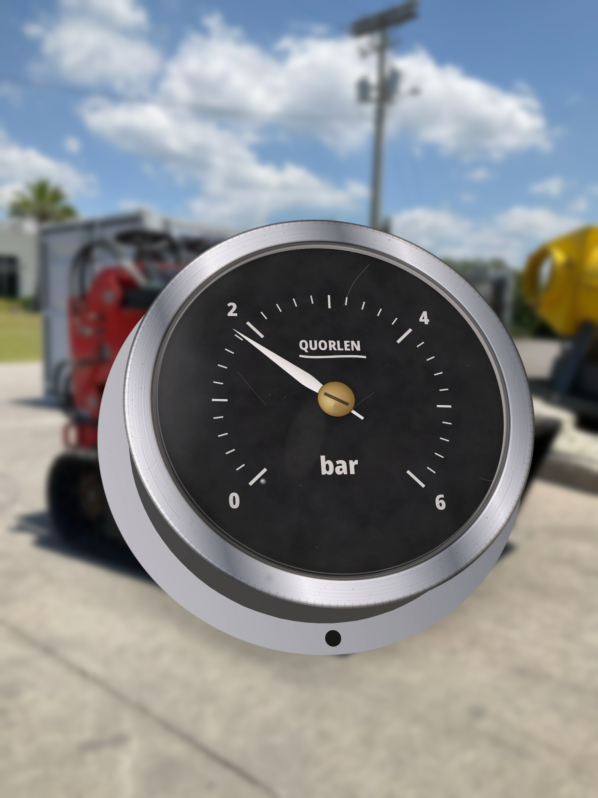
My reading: {"value": 1.8, "unit": "bar"}
